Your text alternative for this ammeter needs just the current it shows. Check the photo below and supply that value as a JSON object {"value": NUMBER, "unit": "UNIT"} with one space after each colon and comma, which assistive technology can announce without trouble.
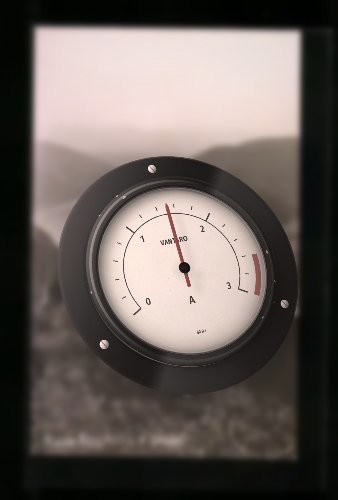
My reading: {"value": 1.5, "unit": "A"}
